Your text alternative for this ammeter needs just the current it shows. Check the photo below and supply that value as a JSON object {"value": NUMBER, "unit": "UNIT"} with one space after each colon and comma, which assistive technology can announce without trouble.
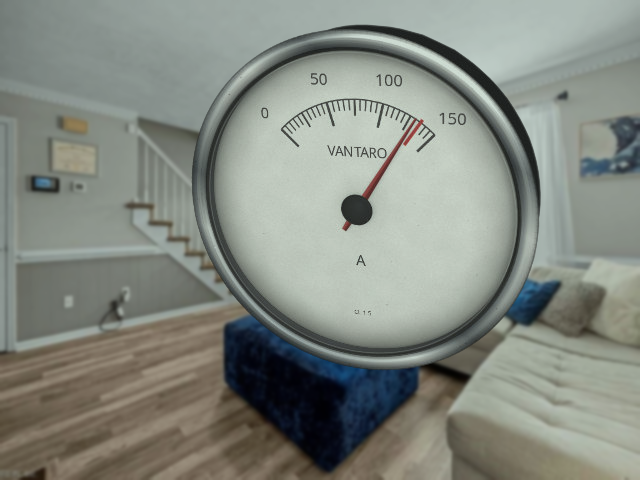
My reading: {"value": 130, "unit": "A"}
